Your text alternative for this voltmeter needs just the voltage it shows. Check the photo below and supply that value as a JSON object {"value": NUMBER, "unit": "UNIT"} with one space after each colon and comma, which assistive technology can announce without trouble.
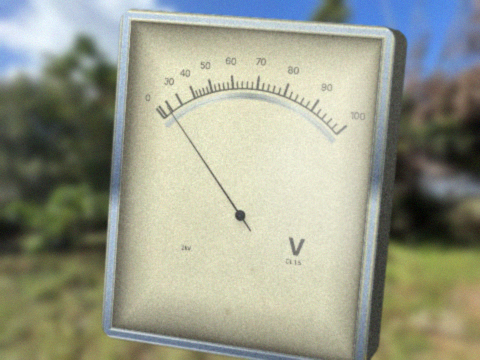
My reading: {"value": 20, "unit": "V"}
